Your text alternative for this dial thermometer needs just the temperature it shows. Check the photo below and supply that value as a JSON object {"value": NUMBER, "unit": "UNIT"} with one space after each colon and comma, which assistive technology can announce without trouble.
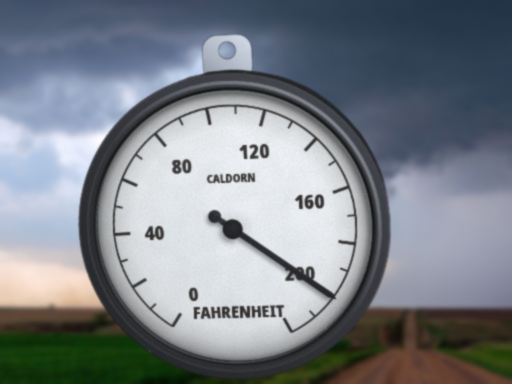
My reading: {"value": 200, "unit": "°F"}
